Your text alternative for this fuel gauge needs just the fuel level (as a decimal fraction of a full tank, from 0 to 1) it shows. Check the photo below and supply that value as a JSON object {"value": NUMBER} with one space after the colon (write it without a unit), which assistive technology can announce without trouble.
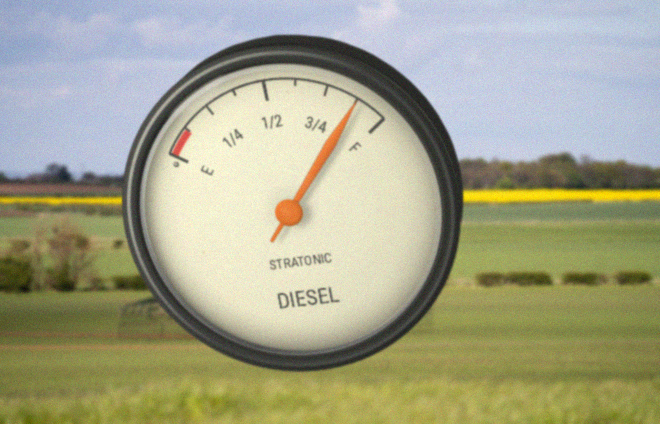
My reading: {"value": 0.875}
